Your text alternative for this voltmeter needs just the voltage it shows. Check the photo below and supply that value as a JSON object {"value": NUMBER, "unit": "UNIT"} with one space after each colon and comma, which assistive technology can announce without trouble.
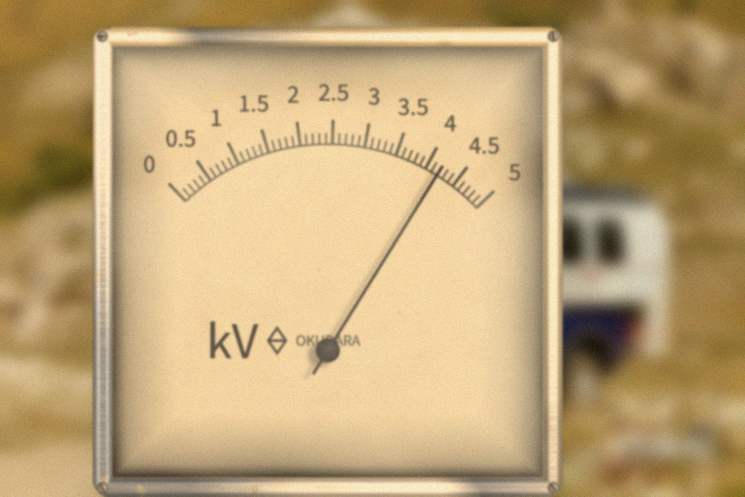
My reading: {"value": 4.2, "unit": "kV"}
